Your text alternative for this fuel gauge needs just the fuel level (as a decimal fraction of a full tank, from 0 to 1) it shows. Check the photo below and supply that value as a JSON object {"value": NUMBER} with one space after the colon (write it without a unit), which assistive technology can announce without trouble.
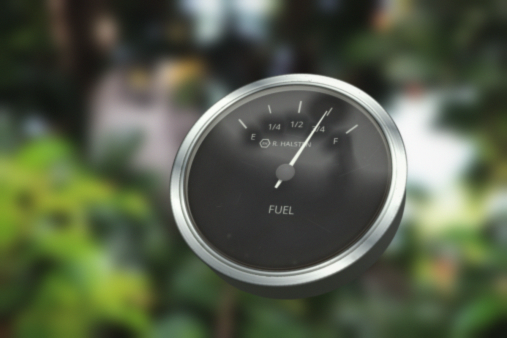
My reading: {"value": 0.75}
